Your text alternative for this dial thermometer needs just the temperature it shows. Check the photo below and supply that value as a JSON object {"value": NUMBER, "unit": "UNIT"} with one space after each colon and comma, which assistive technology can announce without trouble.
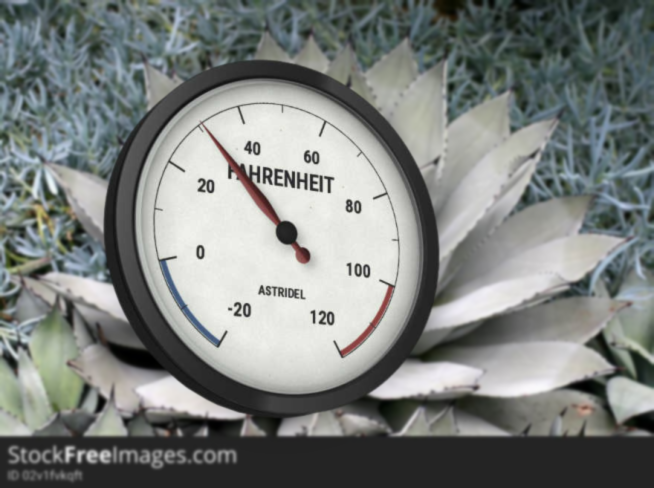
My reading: {"value": 30, "unit": "°F"}
